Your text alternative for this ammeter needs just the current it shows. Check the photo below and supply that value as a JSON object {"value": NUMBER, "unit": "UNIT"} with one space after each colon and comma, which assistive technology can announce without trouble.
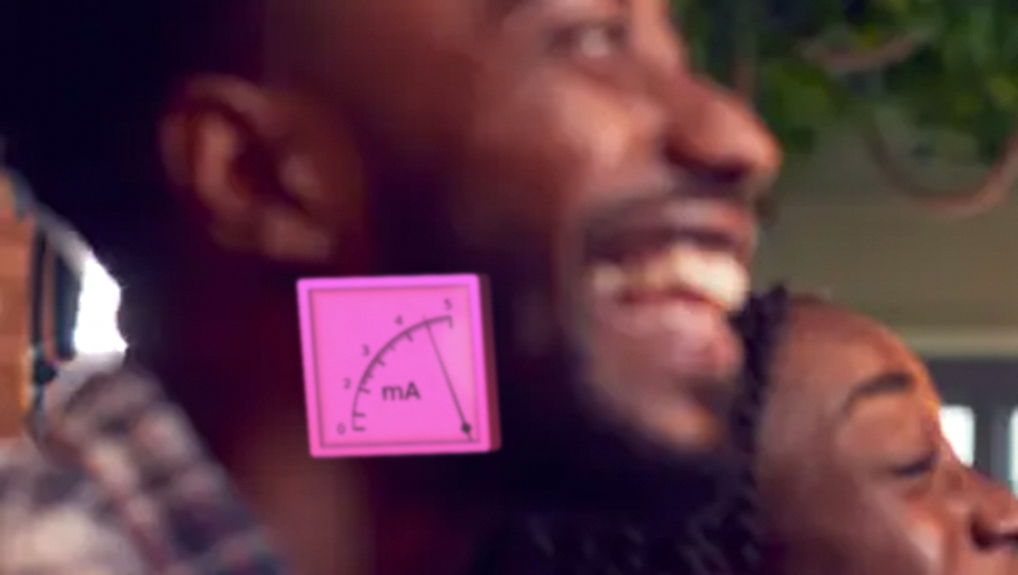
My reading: {"value": 4.5, "unit": "mA"}
